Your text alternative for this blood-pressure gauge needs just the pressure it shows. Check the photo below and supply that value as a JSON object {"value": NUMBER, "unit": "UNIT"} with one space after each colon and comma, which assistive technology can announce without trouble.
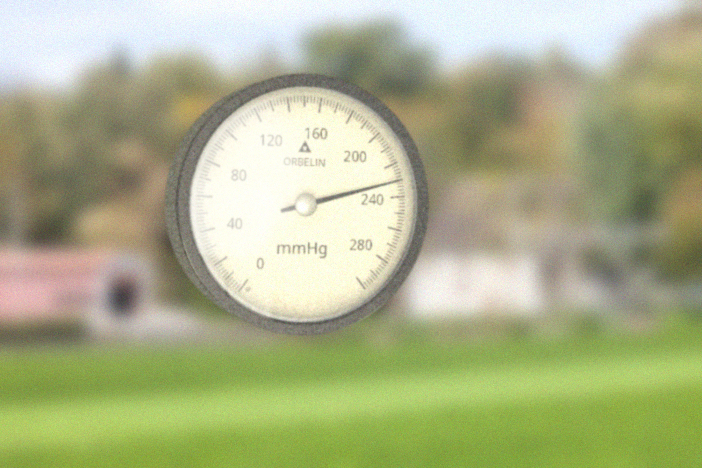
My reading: {"value": 230, "unit": "mmHg"}
